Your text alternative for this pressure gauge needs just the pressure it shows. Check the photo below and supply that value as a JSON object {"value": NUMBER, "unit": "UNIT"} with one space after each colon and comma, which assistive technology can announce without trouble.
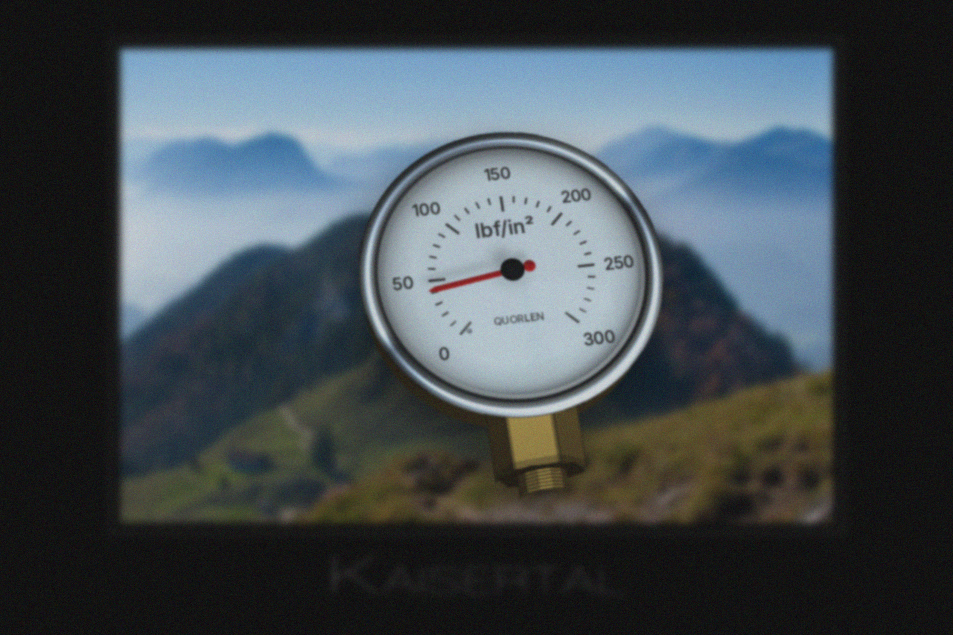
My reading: {"value": 40, "unit": "psi"}
